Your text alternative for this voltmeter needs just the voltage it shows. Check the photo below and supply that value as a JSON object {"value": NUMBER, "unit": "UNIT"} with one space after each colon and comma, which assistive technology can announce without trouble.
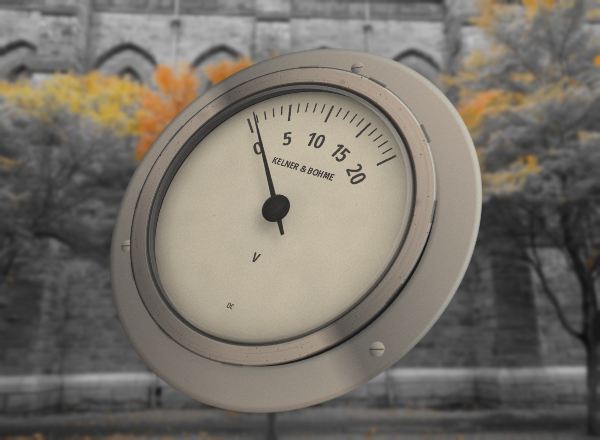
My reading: {"value": 1, "unit": "V"}
